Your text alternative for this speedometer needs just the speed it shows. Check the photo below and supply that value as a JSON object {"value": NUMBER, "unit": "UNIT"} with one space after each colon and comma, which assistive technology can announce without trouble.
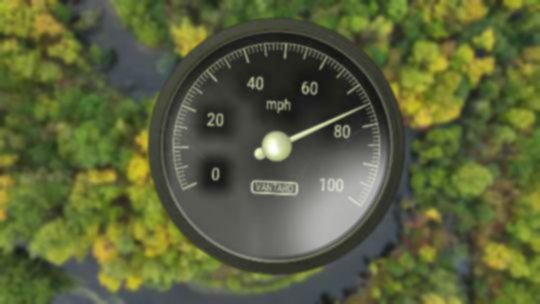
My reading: {"value": 75, "unit": "mph"}
